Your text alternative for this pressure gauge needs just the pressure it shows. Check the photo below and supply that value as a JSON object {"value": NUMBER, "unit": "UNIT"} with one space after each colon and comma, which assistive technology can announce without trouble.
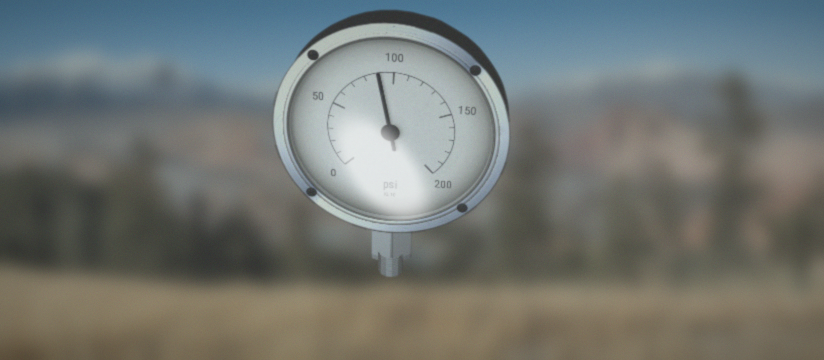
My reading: {"value": 90, "unit": "psi"}
